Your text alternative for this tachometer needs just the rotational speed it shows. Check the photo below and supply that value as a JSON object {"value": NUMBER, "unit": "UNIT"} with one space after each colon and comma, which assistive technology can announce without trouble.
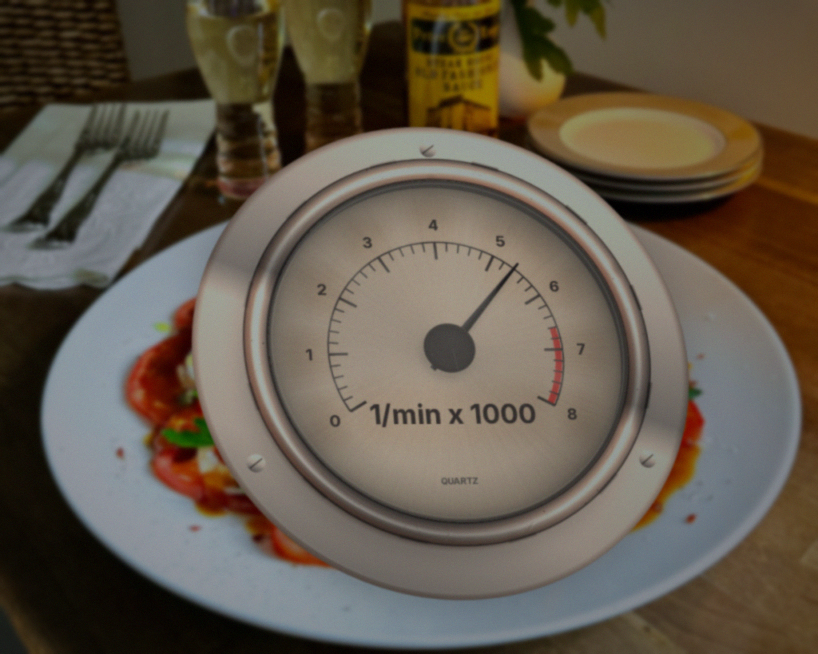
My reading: {"value": 5400, "unit": "rpm"}
